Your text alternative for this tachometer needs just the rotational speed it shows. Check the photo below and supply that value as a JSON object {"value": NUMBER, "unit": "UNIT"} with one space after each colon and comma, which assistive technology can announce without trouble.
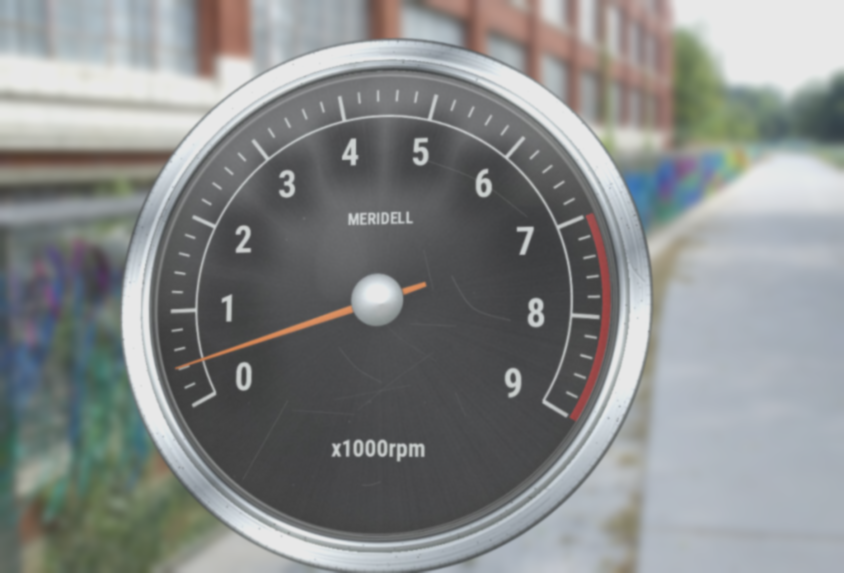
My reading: {"value": 400, "unit": "rpm"}
